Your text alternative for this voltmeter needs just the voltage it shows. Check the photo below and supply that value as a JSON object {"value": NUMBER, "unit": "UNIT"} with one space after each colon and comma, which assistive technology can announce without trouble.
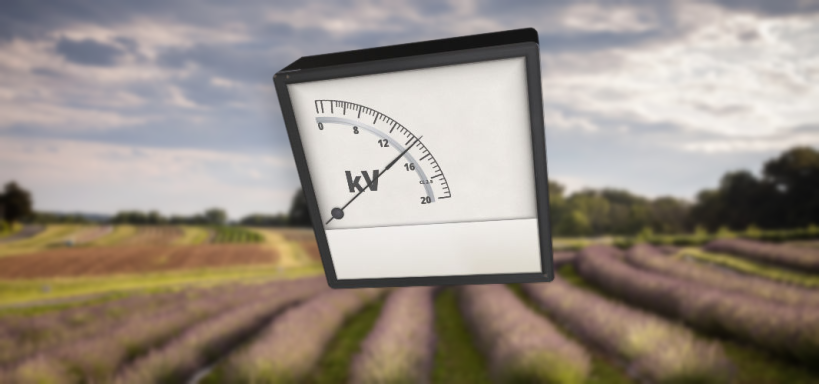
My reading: {"value": 14.4, "unit": "kV"}
